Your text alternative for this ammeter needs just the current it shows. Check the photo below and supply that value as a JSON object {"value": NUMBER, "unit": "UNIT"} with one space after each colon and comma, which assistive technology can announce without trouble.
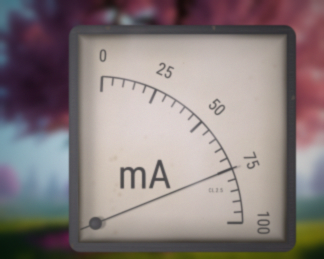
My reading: {"value": 75, "unit": "mA"}
